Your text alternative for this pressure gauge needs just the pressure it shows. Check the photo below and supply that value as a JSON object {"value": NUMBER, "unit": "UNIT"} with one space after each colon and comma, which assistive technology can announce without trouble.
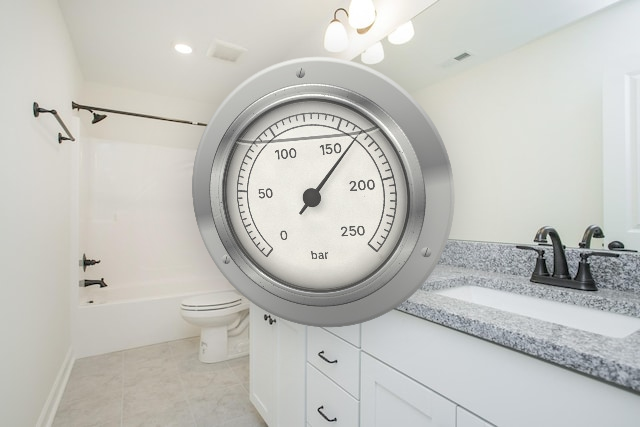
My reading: {"value": 165, "unit": "bar"}
